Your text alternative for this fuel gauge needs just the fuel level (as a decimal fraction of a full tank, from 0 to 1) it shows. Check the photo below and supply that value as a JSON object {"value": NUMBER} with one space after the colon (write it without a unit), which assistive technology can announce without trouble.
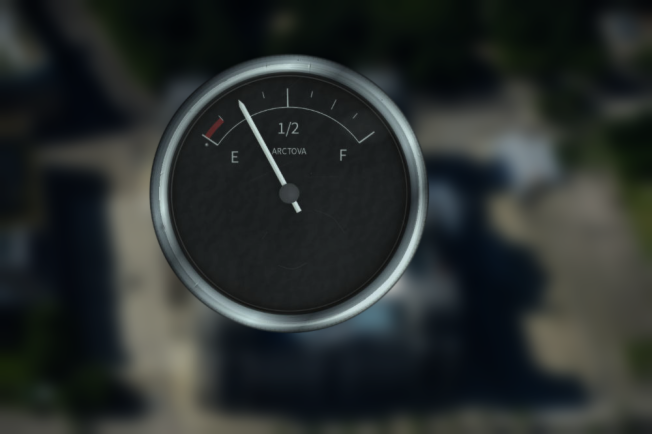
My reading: {"value": 0.25}
